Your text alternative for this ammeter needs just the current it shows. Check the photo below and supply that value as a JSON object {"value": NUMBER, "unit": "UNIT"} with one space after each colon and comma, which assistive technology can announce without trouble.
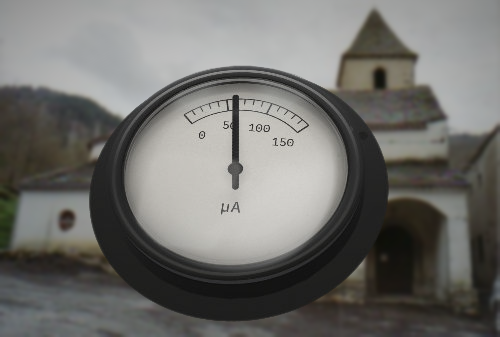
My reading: {"value": 60, "unit": "µA"}
